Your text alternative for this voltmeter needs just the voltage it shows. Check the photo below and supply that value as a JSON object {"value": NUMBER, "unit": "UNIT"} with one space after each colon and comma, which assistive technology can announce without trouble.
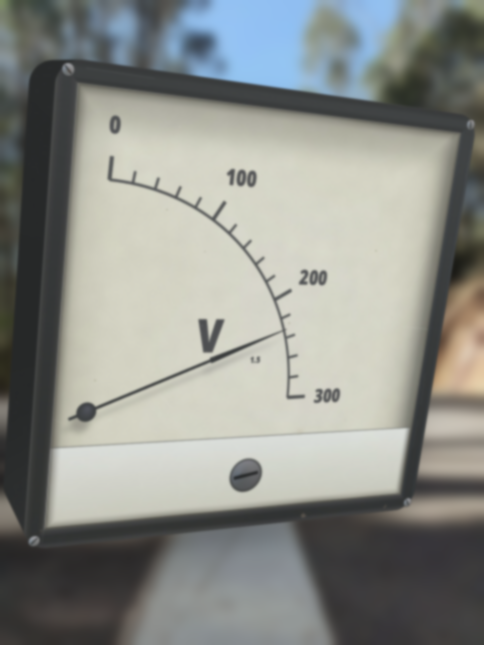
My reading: {"value": 230, "unit": "V"}
